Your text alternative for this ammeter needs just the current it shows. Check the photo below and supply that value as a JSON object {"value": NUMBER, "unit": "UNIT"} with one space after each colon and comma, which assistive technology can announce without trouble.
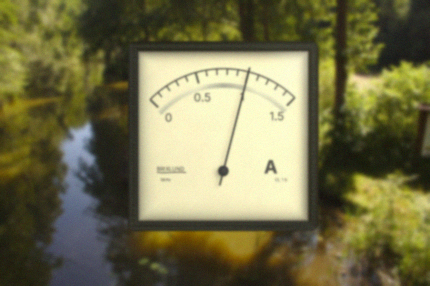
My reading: {"value": 1, "unit": "A"}
